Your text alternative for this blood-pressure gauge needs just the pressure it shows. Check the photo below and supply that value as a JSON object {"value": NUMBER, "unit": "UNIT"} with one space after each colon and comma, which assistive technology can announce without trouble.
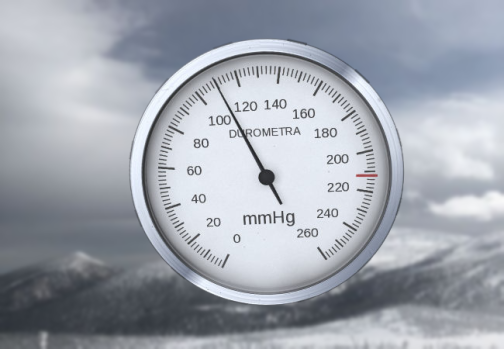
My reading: {"value": 110, "unit": "mmHg"}
